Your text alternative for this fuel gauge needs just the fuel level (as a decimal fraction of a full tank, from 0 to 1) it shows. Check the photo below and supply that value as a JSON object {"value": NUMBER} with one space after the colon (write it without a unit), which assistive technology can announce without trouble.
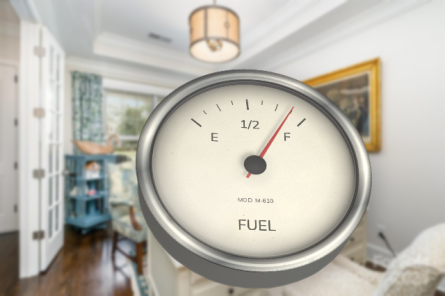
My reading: {"value": 0.875}
